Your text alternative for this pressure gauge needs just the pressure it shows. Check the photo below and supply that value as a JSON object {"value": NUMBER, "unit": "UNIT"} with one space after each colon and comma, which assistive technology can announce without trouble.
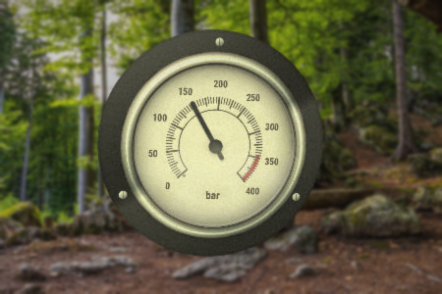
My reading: {"value": 150, "unit": "bar"}
